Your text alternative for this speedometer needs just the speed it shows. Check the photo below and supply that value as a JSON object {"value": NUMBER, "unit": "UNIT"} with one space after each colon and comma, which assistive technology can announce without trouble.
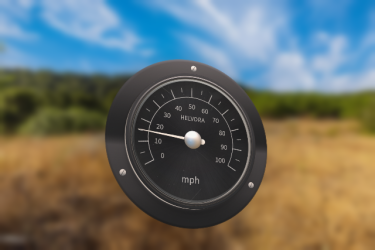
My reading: {"value": 15, "unit": "mph"}
